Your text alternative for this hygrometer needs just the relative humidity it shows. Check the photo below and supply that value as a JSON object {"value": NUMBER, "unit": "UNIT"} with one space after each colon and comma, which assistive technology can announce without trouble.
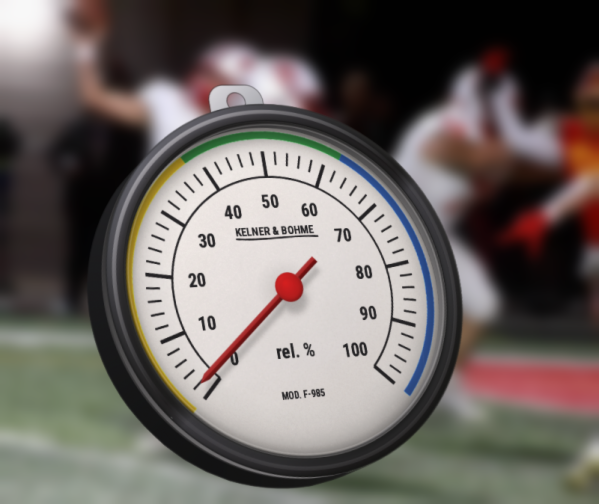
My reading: {"value": 2, "unit": "%"}
